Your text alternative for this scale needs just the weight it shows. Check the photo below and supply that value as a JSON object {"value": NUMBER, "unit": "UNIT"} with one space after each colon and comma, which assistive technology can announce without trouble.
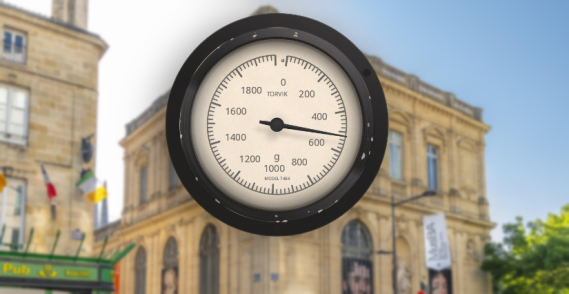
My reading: {"value": 520, "unit": "g"}
